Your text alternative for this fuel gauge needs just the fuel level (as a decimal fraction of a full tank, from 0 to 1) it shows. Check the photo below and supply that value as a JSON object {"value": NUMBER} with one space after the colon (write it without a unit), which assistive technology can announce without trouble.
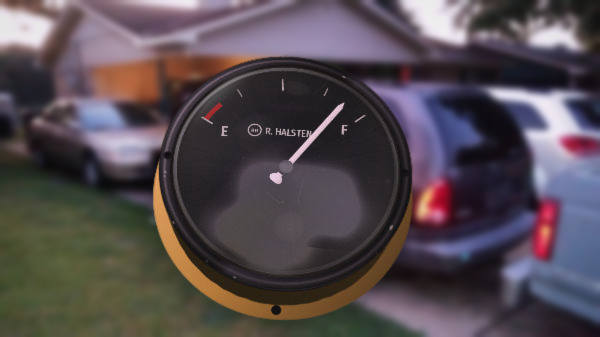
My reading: {"value": 0.875}
